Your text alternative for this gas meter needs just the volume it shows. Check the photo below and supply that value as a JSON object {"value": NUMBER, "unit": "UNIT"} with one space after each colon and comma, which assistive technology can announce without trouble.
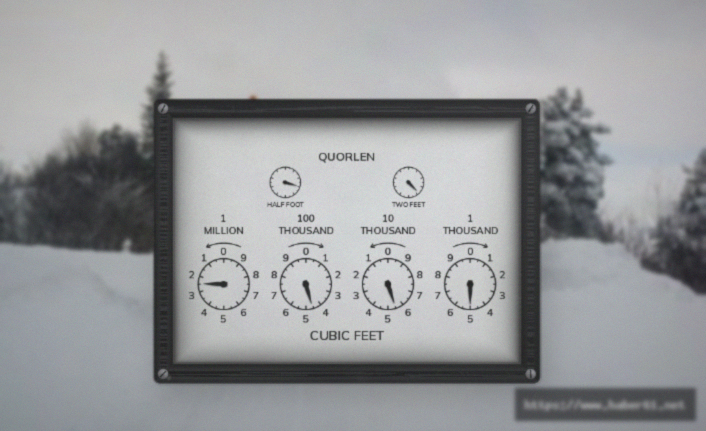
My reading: {"value": 245500, "unit": "ft³"}
